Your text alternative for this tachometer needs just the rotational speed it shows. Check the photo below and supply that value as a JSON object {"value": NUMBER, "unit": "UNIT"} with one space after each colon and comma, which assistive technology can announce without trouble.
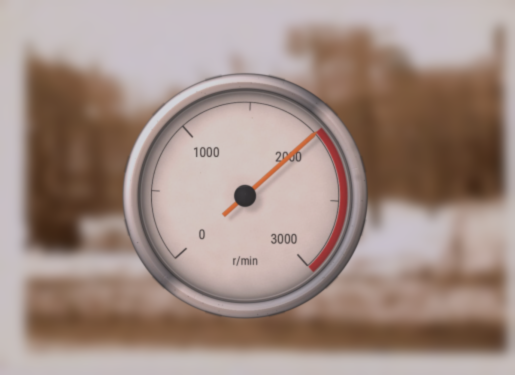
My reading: {"value": 2000, "unit": "rpm"}
